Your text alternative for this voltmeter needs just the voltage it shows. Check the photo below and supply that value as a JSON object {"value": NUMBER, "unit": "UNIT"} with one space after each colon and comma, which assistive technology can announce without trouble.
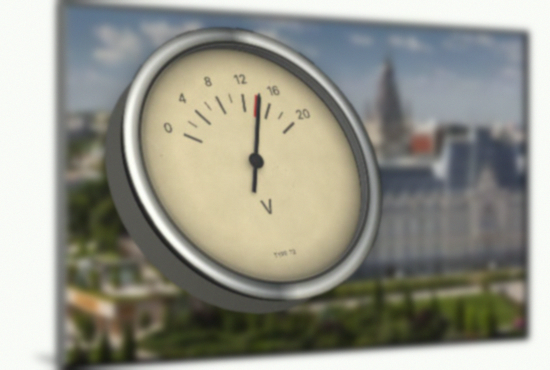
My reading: {"value": 14, "unit": "V"}
